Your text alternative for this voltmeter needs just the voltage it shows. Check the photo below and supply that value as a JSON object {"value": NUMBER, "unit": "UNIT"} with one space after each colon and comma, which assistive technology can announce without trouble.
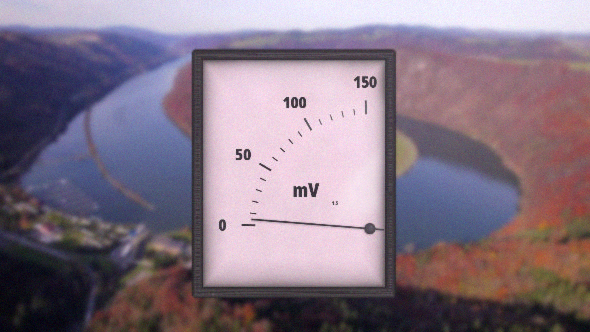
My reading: {"value": 5, "unit": "mV"}
